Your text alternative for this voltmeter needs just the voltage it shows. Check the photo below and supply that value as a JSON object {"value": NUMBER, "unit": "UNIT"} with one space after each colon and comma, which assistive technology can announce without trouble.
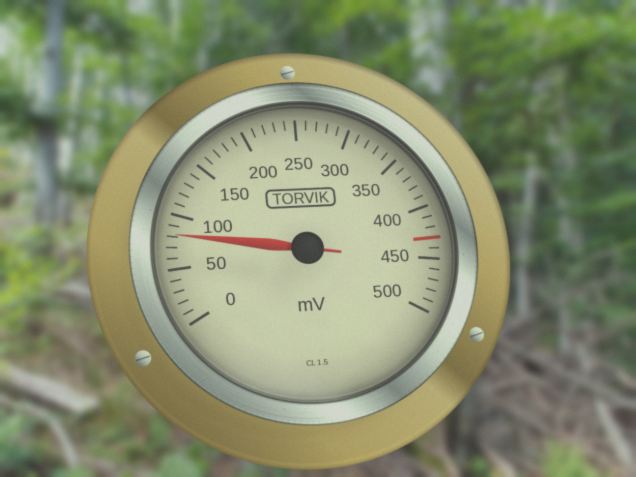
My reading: {"value": 80, "unit": "mV"}
